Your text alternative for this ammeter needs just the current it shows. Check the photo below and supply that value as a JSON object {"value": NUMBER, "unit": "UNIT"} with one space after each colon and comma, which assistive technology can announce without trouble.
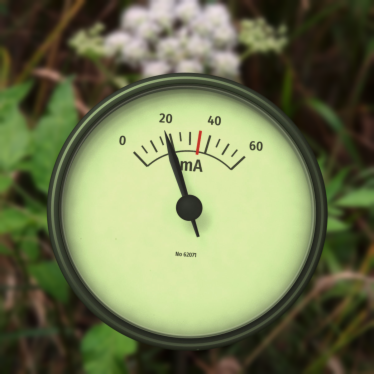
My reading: {"value": 17.5, "unit": "mA"}
